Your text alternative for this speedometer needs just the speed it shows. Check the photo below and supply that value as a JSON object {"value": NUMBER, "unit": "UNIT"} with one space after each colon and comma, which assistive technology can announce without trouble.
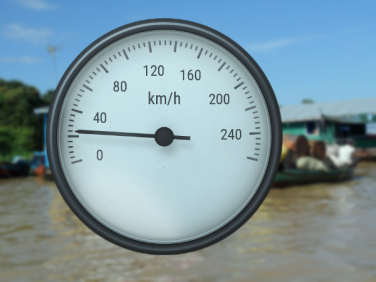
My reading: {"value": 24, "unit": "km/h"}
